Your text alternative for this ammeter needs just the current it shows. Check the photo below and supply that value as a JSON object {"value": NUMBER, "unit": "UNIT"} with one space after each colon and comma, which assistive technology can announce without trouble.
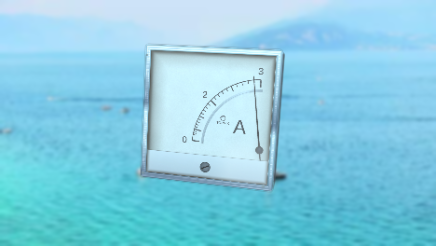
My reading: {"value": 2.9, "unit": "A"}
